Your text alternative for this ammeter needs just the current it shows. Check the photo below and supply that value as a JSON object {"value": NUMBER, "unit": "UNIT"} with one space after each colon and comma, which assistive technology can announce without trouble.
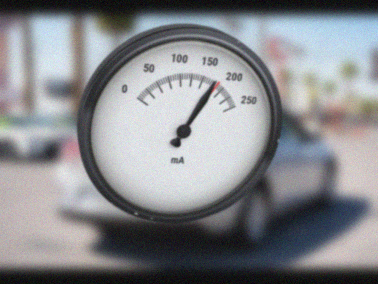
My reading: {"value": 175, "unit": "mA"}
